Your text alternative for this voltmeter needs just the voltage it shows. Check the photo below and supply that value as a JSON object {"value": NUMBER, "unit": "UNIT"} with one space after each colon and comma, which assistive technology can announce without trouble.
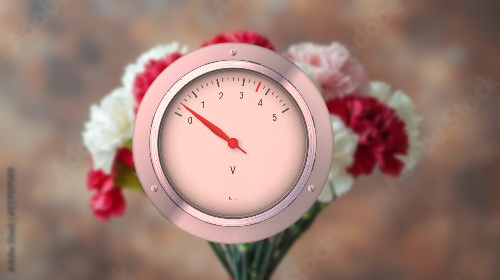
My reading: {"value": 0.4, "unit": "V"}
